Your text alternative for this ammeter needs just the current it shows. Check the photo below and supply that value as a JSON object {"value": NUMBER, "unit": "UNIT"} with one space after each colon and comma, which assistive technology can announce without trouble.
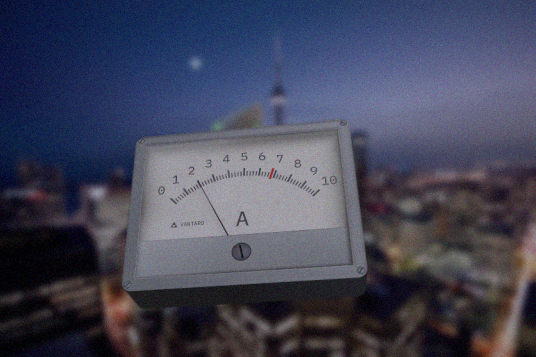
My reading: {"value": 2, "unit": "A"}
